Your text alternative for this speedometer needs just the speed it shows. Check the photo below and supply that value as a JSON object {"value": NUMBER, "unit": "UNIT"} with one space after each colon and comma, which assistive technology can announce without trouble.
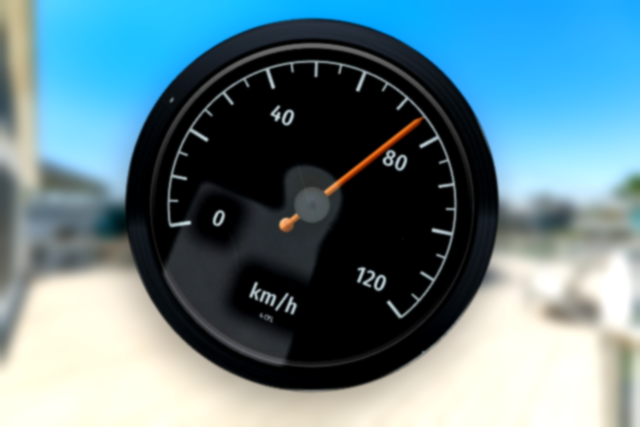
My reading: {"value": 75, "unit": "km/h"}
